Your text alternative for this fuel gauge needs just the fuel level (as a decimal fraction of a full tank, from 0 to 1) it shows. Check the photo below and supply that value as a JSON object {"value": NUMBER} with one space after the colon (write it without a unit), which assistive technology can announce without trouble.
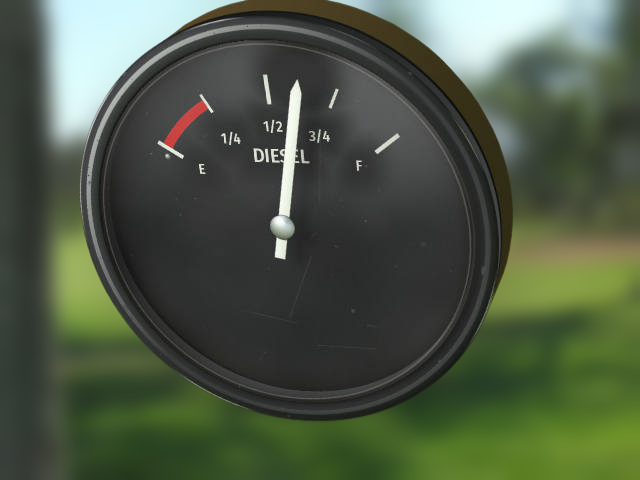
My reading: {"value": 0.625}
